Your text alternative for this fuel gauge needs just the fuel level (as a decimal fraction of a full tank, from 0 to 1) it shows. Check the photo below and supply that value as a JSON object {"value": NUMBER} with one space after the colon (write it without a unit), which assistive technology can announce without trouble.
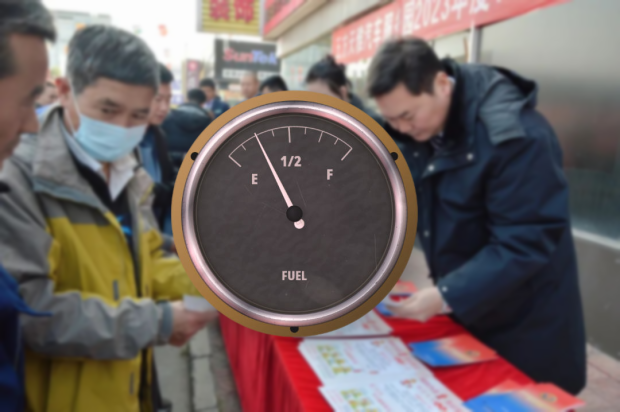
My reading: {"value": 0.25}
